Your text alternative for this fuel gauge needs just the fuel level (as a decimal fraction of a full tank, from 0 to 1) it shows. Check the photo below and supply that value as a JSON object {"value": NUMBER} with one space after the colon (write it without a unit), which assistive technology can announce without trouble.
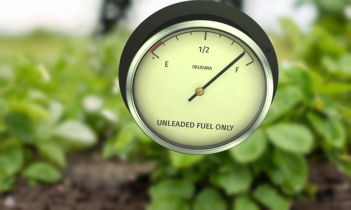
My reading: {"value": 0.875}
